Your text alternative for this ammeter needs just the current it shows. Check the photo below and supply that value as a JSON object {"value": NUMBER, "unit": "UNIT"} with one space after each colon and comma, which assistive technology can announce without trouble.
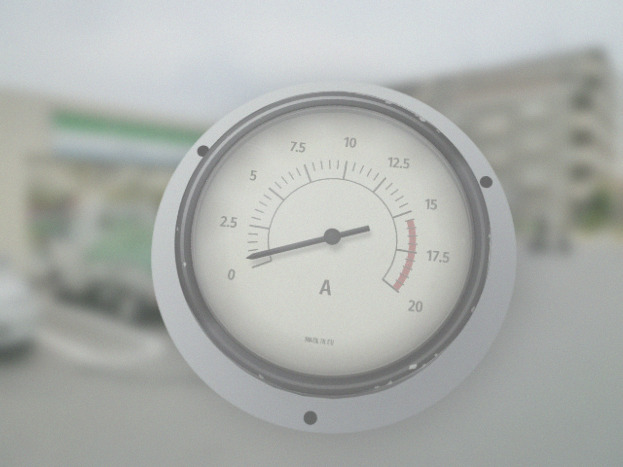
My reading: {"value": 0.5, "unit": "A"}
